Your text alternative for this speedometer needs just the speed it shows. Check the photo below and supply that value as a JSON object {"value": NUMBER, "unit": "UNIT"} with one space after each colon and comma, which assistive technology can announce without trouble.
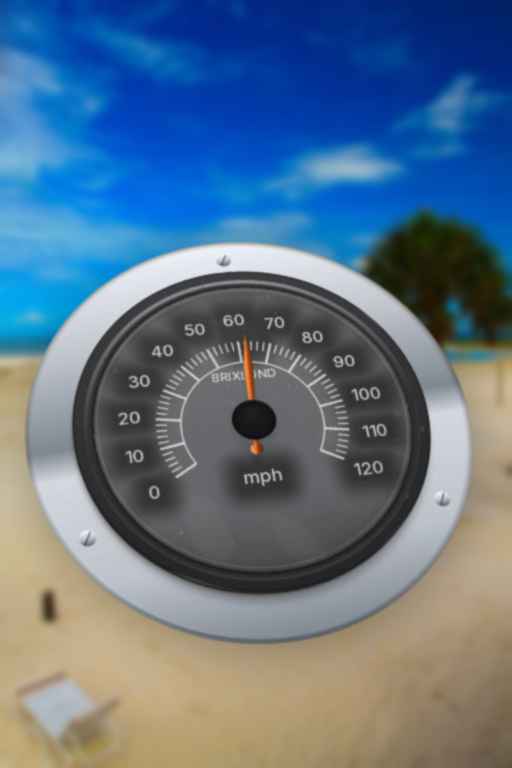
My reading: {"value": 62, "unit": "mph"}
